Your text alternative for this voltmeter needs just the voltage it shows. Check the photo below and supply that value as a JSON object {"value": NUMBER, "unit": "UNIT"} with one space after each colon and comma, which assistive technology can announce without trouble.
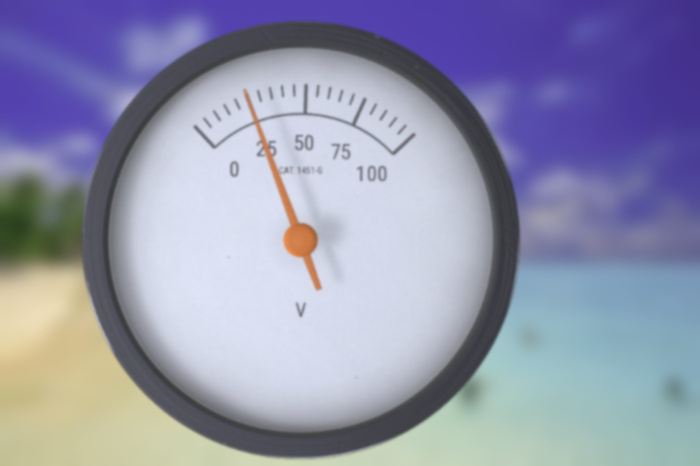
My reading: {"value": 25, "unit": "V"}
